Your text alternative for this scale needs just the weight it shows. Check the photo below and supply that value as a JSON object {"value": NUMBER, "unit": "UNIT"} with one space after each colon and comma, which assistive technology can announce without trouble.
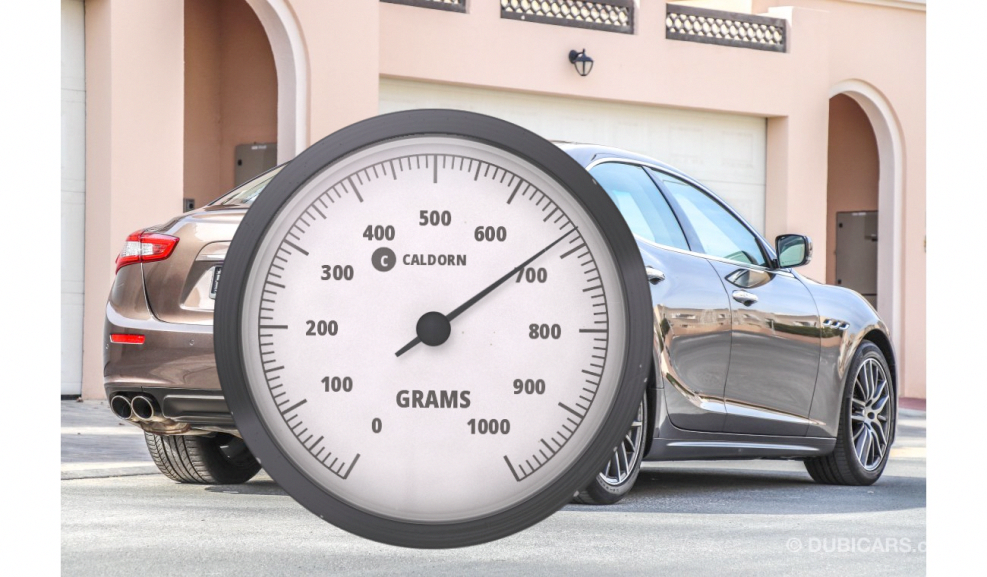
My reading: {"value": 680, "unit": "g"}
